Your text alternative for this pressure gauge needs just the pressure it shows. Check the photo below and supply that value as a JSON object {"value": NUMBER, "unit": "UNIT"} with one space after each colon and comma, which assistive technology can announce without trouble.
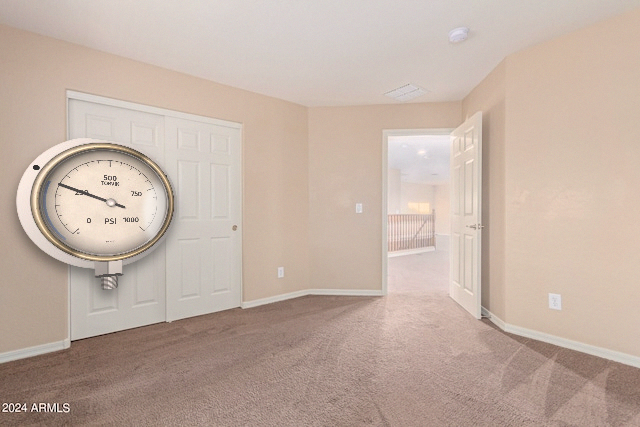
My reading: {"value": 250, "unit": "psi"}
